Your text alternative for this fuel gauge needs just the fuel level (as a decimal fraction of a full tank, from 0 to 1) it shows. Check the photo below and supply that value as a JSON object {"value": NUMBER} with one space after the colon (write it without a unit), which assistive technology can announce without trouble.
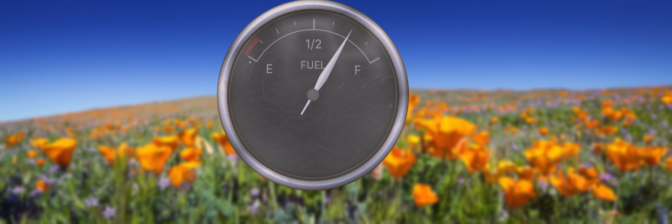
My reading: {"value": 0.75}
